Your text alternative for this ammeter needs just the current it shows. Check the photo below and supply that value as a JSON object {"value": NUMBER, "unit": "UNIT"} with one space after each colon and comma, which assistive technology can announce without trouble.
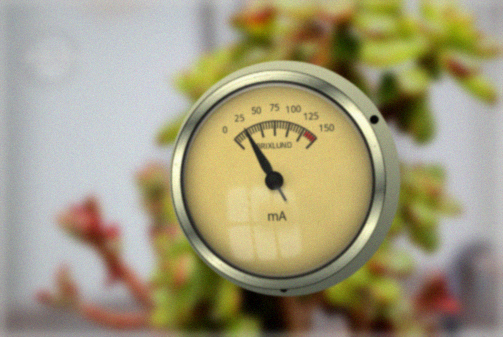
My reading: {"value": 25, "unit": "mA"}
